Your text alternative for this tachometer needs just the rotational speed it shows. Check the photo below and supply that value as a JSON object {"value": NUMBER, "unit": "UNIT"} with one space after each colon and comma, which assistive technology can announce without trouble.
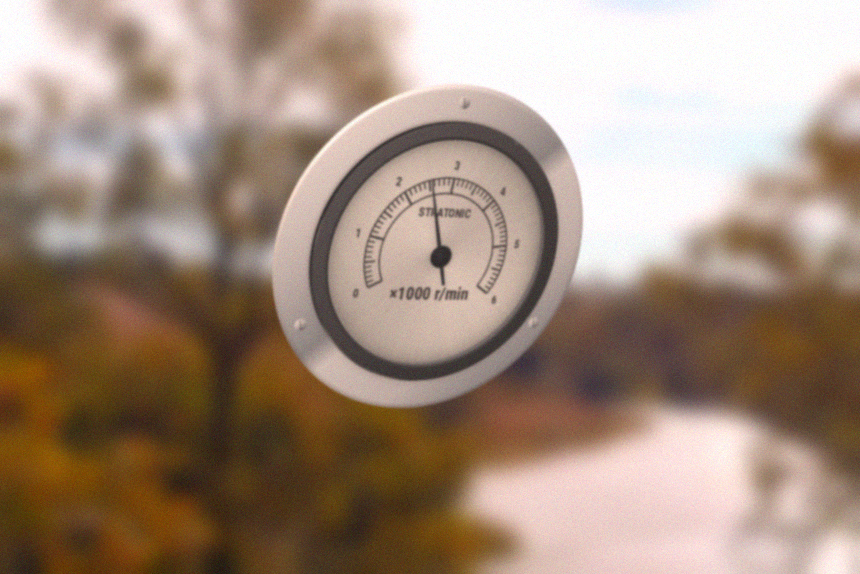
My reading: {"value": 2500, "unit": "rpm"}
